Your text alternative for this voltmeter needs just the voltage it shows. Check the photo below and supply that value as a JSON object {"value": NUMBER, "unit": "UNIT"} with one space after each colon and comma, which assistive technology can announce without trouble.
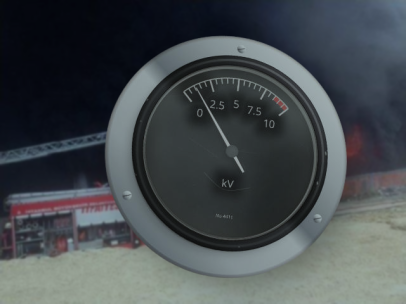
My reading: {"value": 1, "unit": "kV"}
